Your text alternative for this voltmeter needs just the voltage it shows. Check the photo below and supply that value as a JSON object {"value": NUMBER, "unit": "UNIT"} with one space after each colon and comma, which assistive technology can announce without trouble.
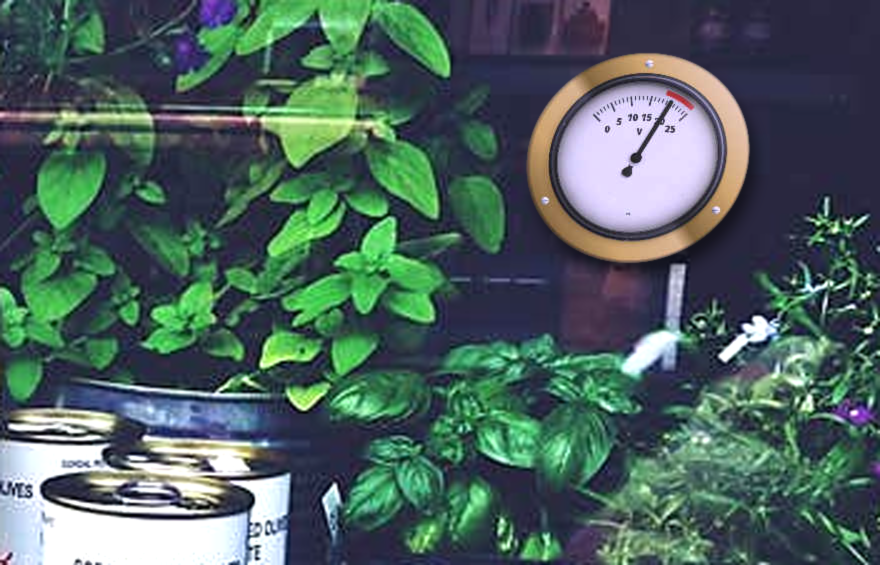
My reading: {"value": 20, "unit": "V"}
